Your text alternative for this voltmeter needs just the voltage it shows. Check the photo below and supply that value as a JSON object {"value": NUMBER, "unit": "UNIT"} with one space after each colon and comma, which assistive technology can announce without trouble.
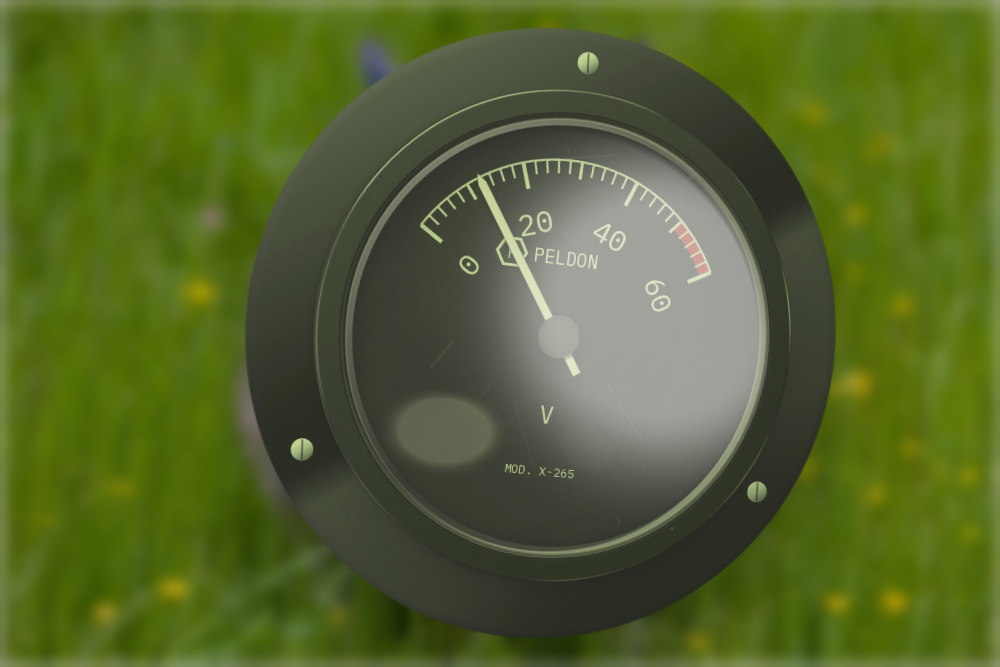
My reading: {"value": 12, "unit": "V"}
